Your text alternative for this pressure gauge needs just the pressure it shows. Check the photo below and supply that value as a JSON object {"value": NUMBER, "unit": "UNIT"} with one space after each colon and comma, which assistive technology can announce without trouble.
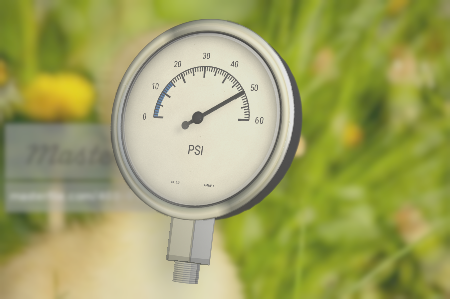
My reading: {"value": 50, "unit": "psi"}
